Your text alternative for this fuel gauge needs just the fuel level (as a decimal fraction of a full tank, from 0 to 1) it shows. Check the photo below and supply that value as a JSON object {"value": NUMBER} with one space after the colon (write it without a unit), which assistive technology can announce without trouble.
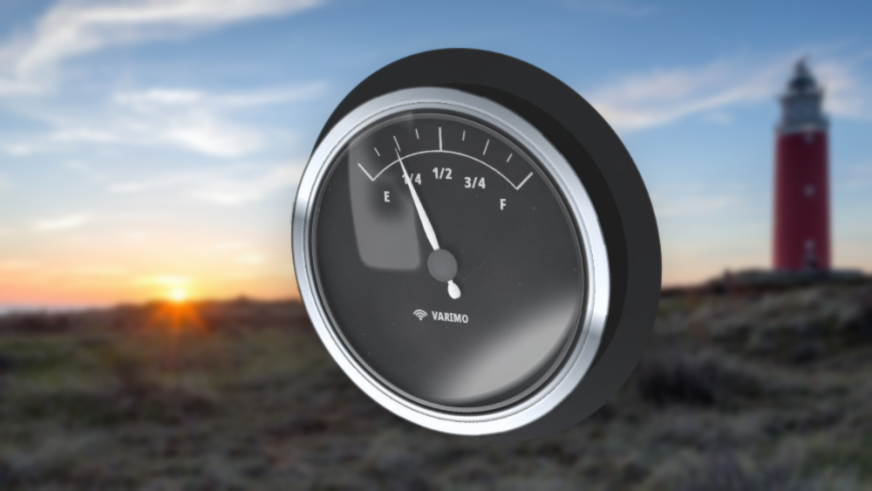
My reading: {"value": 0.25}
